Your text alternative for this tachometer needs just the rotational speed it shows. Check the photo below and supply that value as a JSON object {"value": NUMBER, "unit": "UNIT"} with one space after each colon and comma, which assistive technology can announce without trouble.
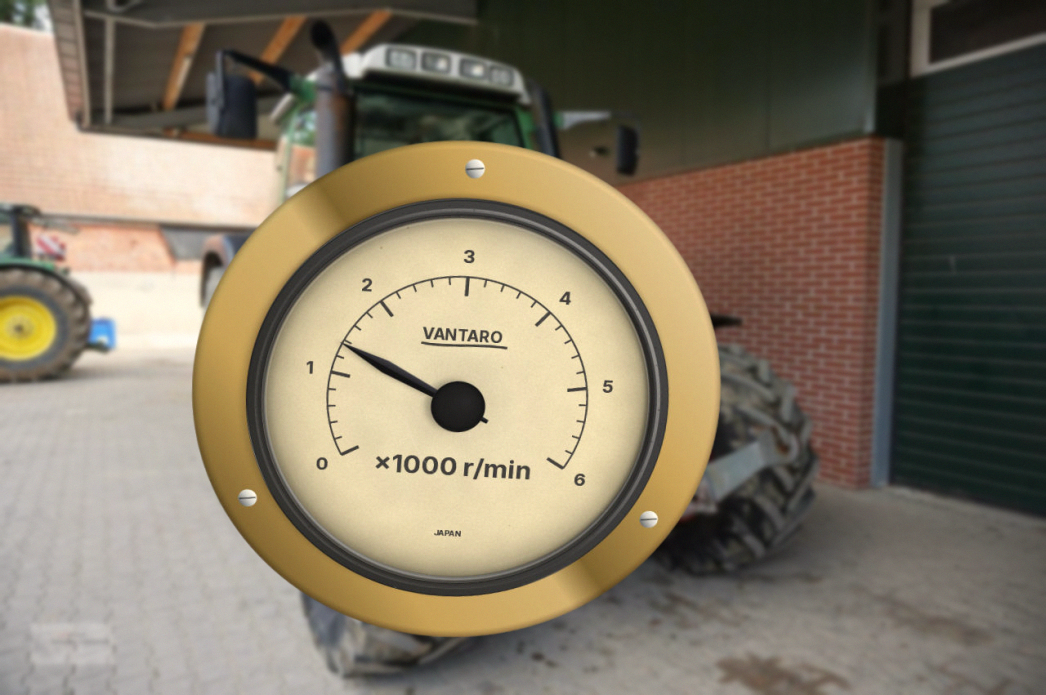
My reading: {"value": 1400, "unit": "rpm"}
